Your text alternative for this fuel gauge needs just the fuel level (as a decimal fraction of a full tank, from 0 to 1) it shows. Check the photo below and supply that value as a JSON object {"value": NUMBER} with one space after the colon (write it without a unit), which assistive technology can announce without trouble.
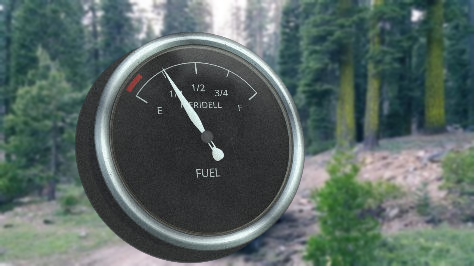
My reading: {"value": 0.25}
